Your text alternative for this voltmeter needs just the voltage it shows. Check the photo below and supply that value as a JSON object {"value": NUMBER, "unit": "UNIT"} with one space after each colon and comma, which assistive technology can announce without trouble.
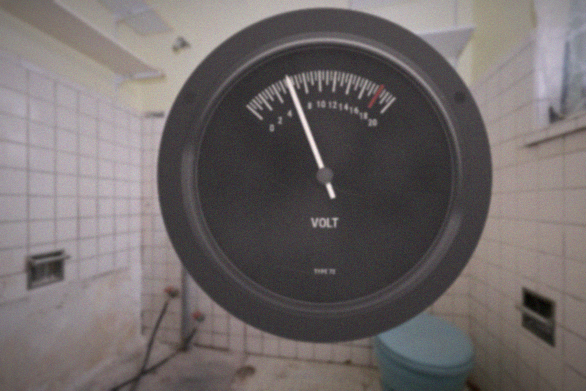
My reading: {"value": 6, "unit": "V"}
